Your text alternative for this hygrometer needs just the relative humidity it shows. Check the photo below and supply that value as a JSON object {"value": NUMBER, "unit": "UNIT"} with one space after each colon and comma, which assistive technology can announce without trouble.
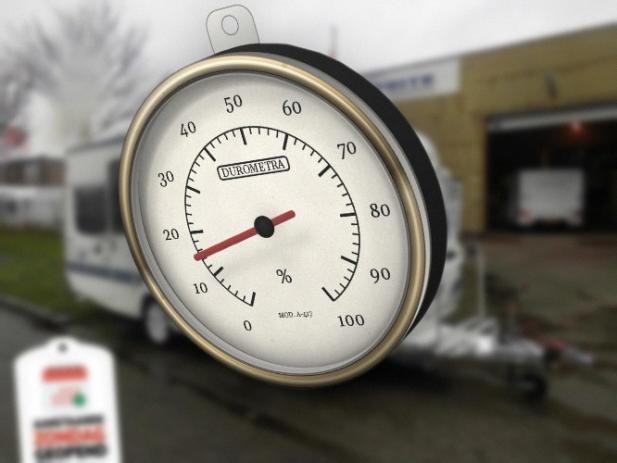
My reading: {"value": 15, "unit": "%"}
